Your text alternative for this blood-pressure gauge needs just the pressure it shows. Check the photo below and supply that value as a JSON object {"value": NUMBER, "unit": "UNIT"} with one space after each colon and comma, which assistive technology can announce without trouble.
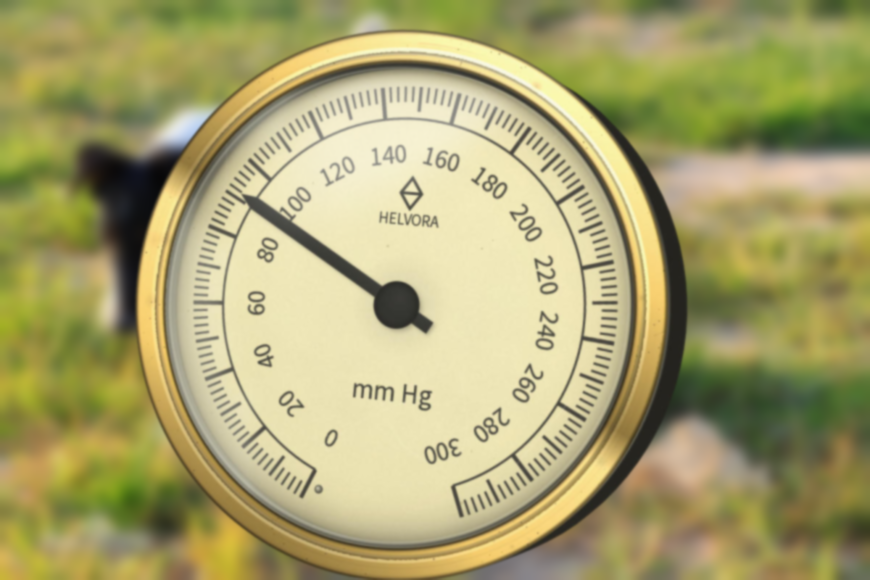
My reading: {"value": 92, "unit": "mmHg"}
